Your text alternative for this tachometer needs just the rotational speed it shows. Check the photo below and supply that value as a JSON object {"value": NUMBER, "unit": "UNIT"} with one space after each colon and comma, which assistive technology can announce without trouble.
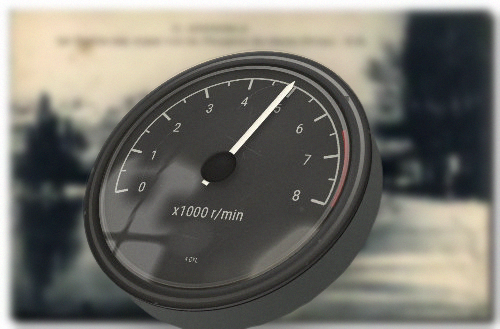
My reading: {"value": 5000, "unit": "rpm"}
